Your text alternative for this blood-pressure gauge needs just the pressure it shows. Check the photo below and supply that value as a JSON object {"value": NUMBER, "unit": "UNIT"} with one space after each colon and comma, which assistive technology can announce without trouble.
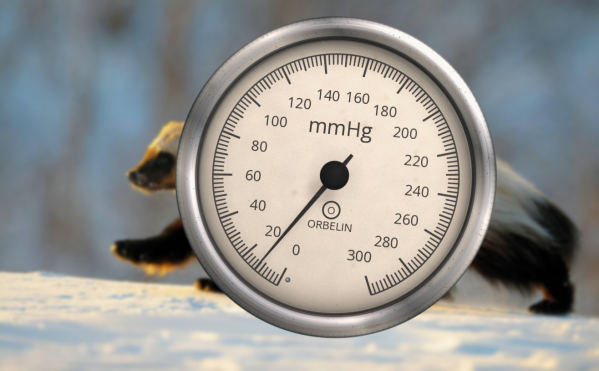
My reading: {"value": 12, "unit": "mmHg"}
